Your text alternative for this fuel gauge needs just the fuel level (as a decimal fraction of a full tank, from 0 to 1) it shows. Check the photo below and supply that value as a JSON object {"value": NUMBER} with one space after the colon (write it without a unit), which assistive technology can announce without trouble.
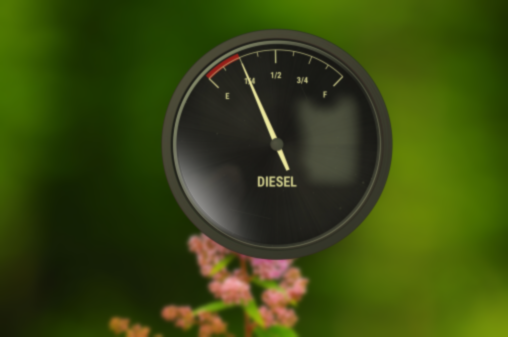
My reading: {"value": 0.25}
